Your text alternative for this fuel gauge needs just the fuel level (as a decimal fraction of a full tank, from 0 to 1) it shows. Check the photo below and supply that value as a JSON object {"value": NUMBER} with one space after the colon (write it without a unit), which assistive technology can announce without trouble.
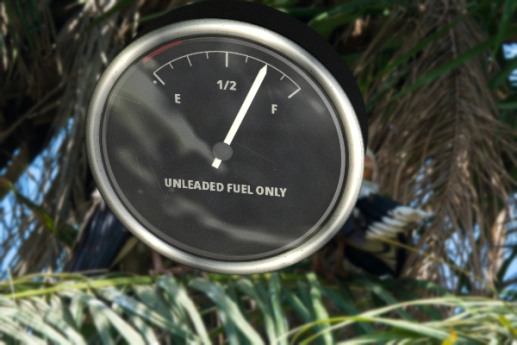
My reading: {"value": 0.75}
